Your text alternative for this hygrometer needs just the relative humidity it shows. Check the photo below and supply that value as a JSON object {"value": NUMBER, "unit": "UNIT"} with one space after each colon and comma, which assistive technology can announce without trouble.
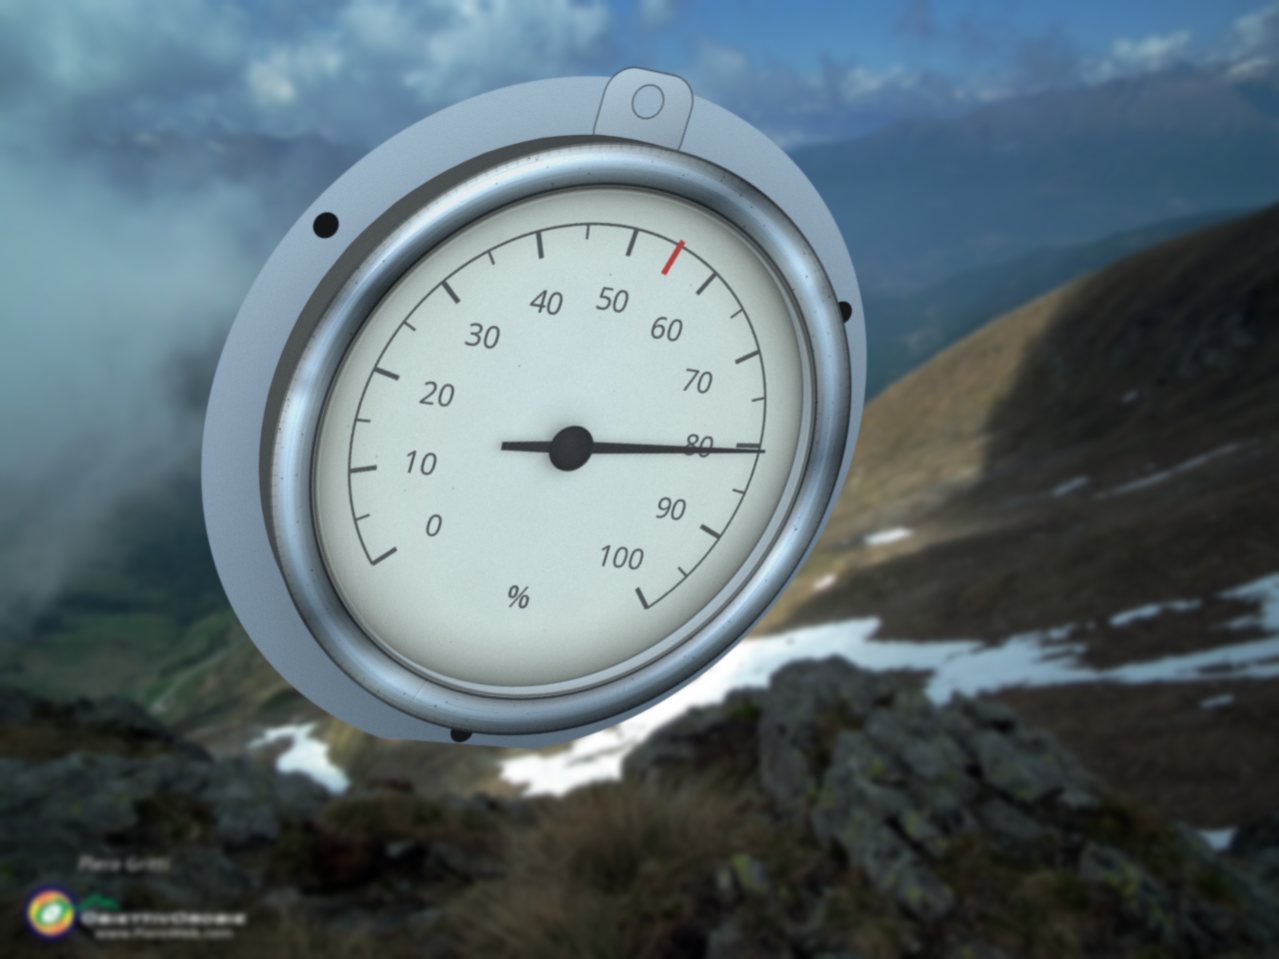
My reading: {"value": 80, "unit": "%"}
